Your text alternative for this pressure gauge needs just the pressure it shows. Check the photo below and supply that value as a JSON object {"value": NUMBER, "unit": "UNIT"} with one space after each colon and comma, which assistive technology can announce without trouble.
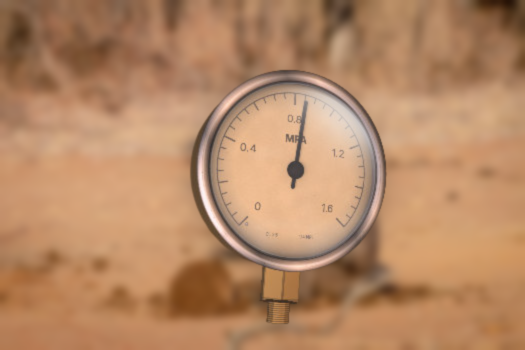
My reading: {"value": 0.85, "unit": "MPa"}
